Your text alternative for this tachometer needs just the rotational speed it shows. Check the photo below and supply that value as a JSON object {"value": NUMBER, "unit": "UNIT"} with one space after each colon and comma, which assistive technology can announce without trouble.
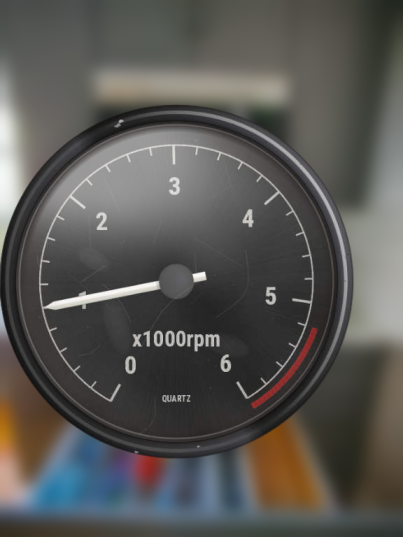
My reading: {"value": 1000, "unit": "rpm"}
